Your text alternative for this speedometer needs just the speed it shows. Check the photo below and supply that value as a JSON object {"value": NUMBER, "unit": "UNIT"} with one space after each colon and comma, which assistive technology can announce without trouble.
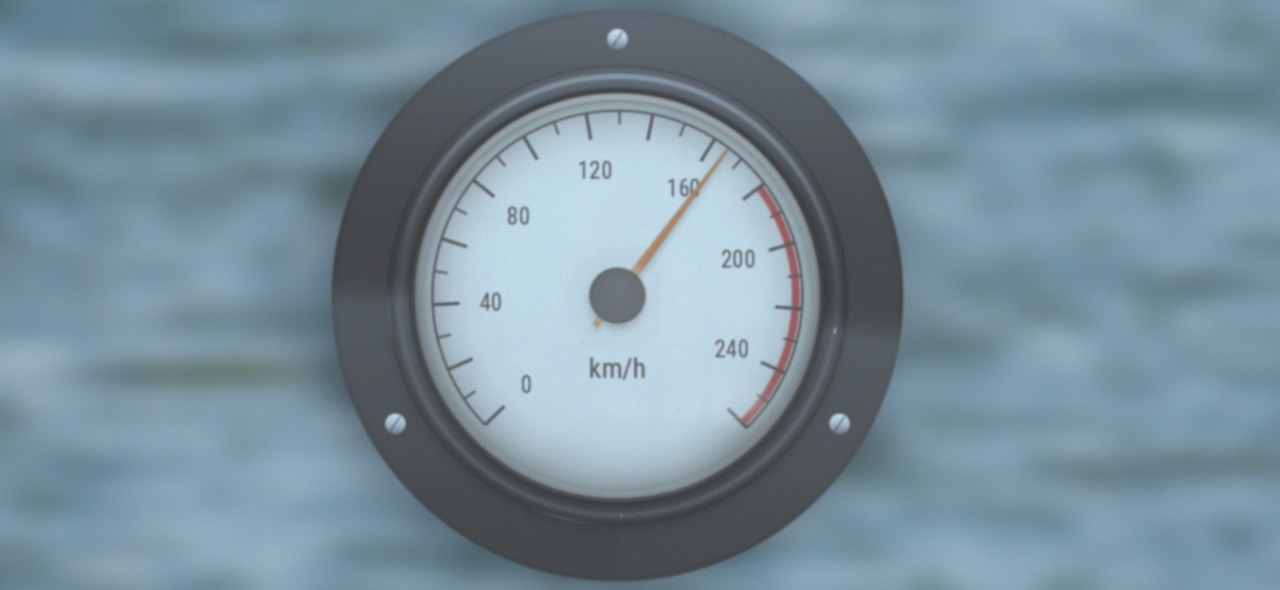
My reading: {"value": 165, "unit": "km/h"}
